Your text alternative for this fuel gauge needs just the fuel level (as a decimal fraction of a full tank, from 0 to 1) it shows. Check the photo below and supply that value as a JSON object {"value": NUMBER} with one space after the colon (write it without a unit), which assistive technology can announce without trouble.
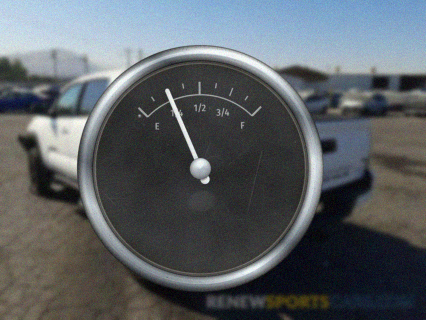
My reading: {"value": 0.25}
